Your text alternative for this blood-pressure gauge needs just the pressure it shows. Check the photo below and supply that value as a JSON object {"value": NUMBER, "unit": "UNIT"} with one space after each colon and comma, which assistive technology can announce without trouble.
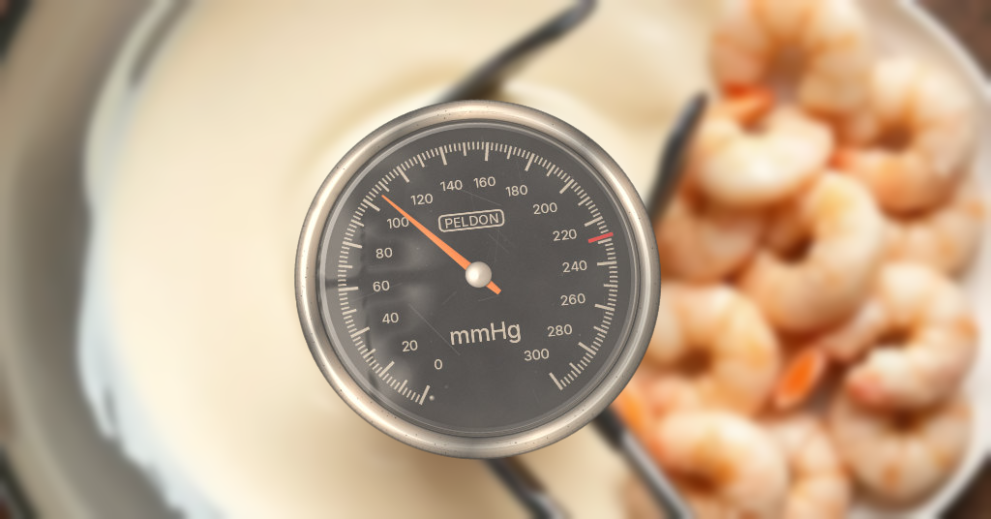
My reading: {"value": 106, "unit": "mmHg"}
